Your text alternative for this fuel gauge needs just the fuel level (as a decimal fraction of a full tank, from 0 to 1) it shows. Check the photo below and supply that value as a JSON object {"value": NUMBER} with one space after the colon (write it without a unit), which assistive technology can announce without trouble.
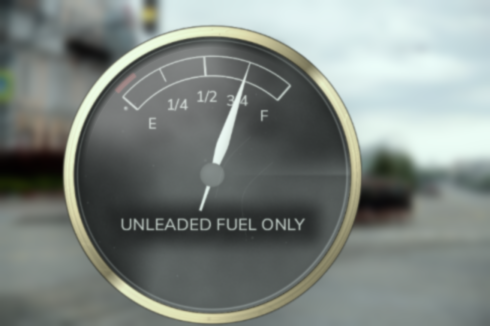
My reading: {"value": 0.75}
